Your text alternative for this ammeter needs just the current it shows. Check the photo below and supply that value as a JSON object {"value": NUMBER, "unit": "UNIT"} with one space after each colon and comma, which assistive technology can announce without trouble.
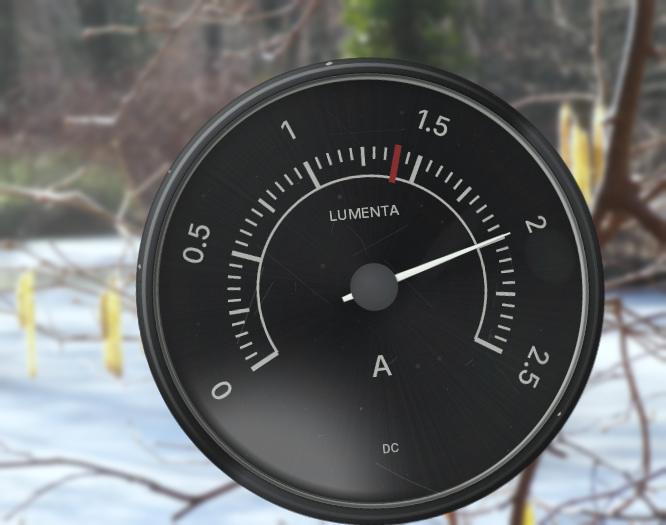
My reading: {"value": 2, "unit": "A"}
